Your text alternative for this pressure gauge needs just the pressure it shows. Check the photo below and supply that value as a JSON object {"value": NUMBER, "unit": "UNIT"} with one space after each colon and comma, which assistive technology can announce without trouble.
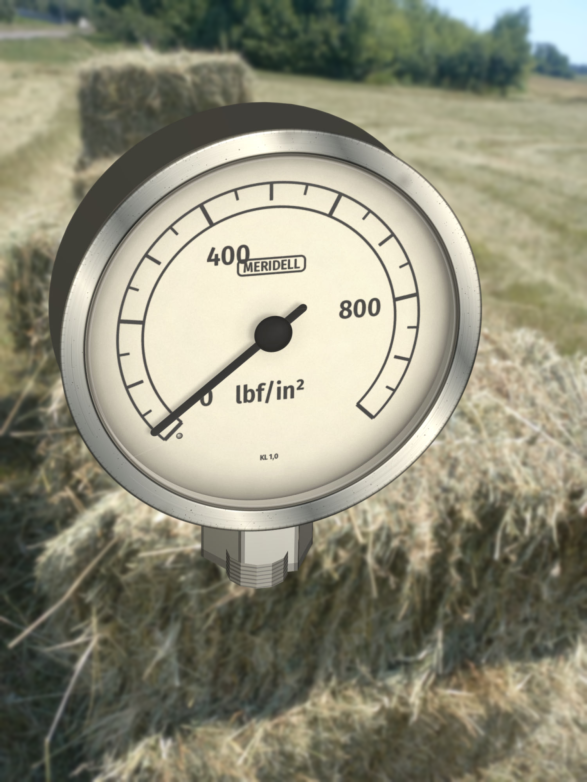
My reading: {"value": 25, "unit": "psi"}
